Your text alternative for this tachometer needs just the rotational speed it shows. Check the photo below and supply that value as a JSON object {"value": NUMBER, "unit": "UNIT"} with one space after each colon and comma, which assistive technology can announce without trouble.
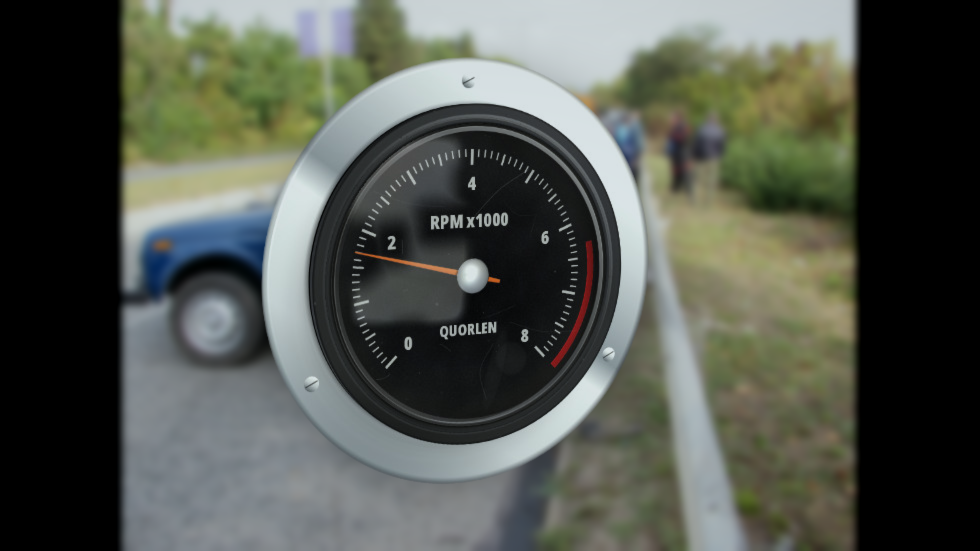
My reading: {"value": 1700, "unit": "rpm"}
